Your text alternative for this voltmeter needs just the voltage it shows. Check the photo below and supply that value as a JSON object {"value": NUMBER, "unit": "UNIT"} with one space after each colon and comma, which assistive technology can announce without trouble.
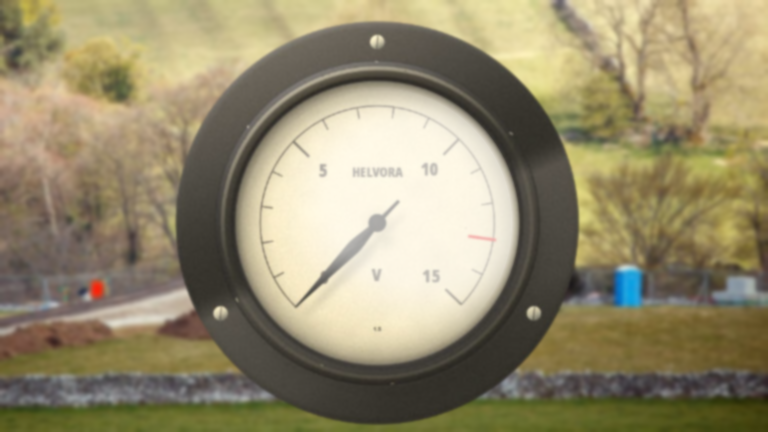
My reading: {"value": 0, "unit": "V"}
